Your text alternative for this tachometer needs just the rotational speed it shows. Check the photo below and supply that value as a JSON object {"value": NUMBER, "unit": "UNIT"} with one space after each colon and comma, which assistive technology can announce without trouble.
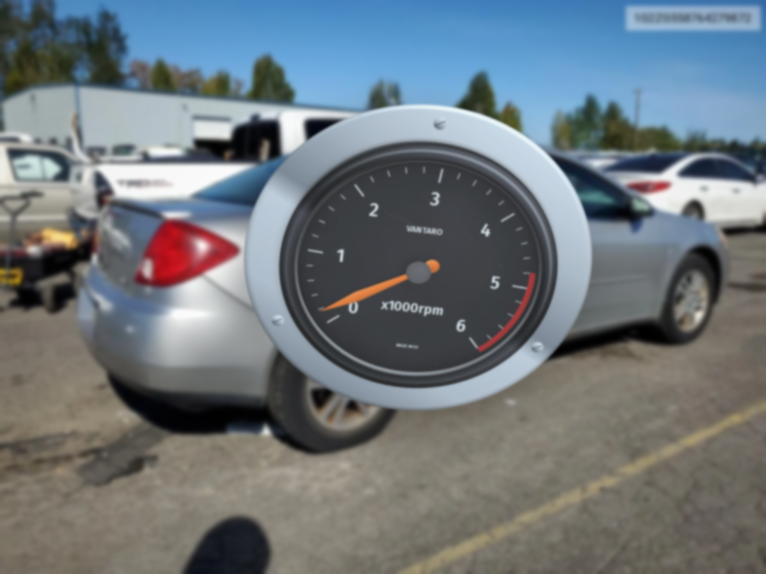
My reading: {"value": 200, "unit": "rpm"}
